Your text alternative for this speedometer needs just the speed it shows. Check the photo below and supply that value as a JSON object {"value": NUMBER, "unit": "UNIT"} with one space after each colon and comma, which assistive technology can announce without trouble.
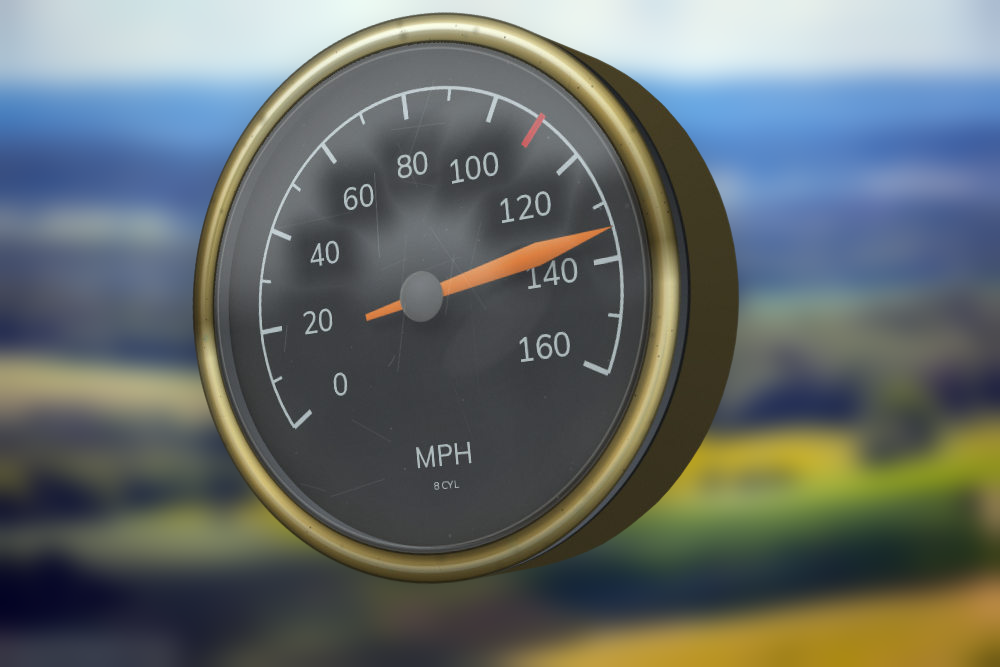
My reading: {"value": 135, "unit": "mph"}
